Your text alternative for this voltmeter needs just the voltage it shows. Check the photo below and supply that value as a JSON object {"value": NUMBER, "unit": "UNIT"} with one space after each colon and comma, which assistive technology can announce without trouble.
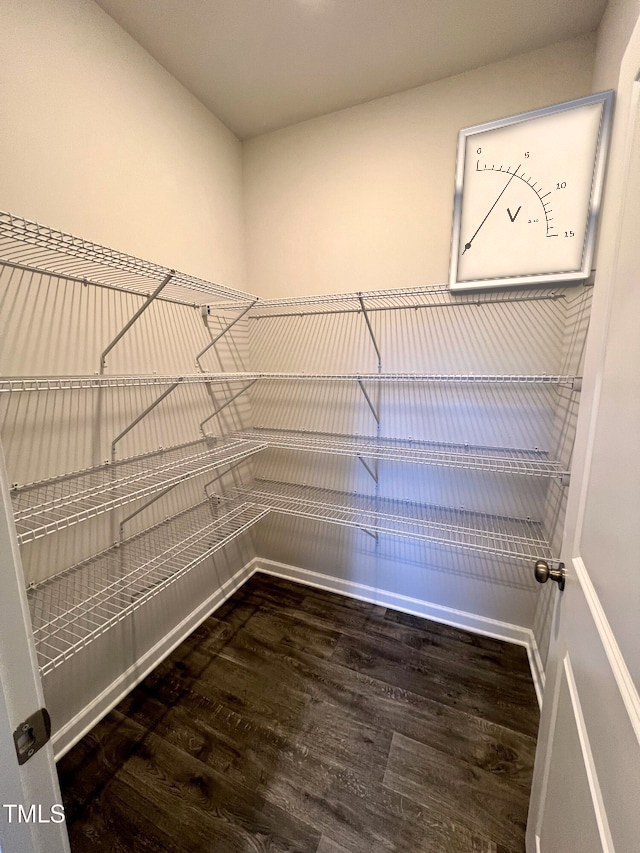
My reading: {"value": 5, "unit": "V"}
